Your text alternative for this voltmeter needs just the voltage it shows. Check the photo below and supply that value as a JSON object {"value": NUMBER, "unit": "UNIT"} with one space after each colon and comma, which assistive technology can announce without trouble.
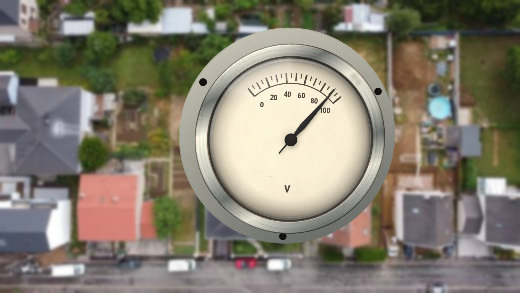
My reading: {"value": 90, "unit": "V"}
